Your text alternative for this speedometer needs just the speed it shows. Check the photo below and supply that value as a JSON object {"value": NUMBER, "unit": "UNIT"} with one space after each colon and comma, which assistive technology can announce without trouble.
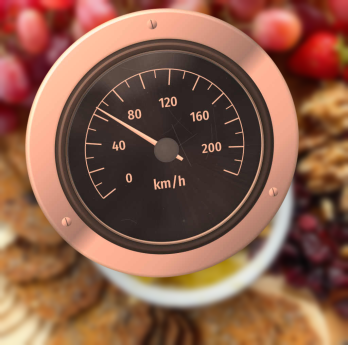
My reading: {"value": 65, "unit": "km/h"}
